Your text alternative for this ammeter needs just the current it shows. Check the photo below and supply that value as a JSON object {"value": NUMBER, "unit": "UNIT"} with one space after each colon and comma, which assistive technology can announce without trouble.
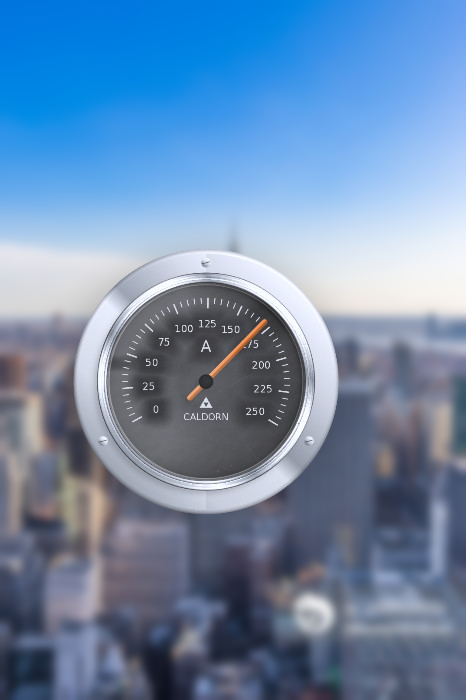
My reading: {"value": 170, "unit": "A"}
